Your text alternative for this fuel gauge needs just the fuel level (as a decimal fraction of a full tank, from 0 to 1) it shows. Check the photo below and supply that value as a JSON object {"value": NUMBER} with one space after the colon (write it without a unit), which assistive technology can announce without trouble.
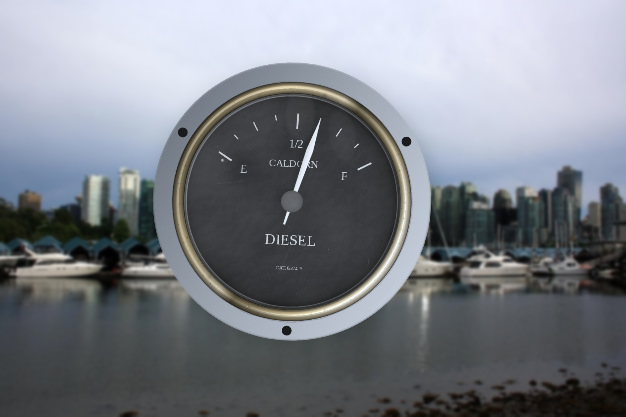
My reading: {"value": 0.625}
